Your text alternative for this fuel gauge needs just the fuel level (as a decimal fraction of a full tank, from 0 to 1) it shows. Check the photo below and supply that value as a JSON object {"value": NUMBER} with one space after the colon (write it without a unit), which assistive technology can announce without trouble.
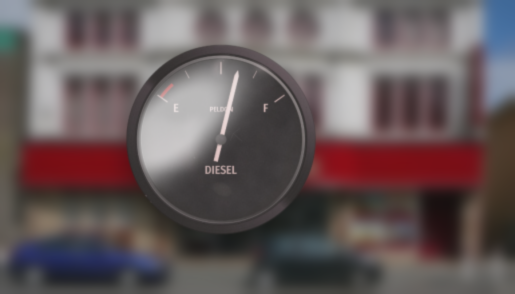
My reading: {"value": 0.625}
